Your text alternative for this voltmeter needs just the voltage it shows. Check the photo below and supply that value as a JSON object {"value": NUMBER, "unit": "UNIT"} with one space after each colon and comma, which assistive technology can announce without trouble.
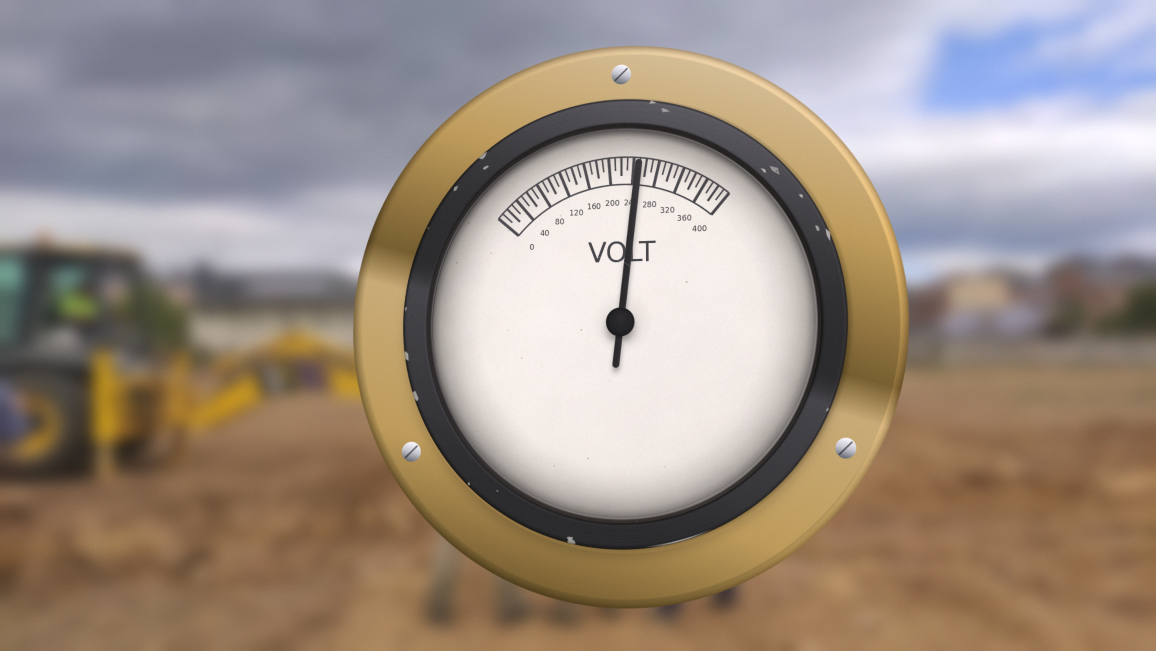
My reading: {"value": 250, "unit": "V"}
